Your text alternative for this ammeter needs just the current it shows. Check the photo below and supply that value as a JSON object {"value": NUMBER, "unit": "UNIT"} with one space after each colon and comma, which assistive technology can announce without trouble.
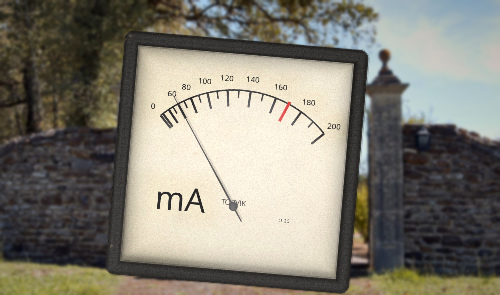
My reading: {"value": 60, "unit": "mA"}
